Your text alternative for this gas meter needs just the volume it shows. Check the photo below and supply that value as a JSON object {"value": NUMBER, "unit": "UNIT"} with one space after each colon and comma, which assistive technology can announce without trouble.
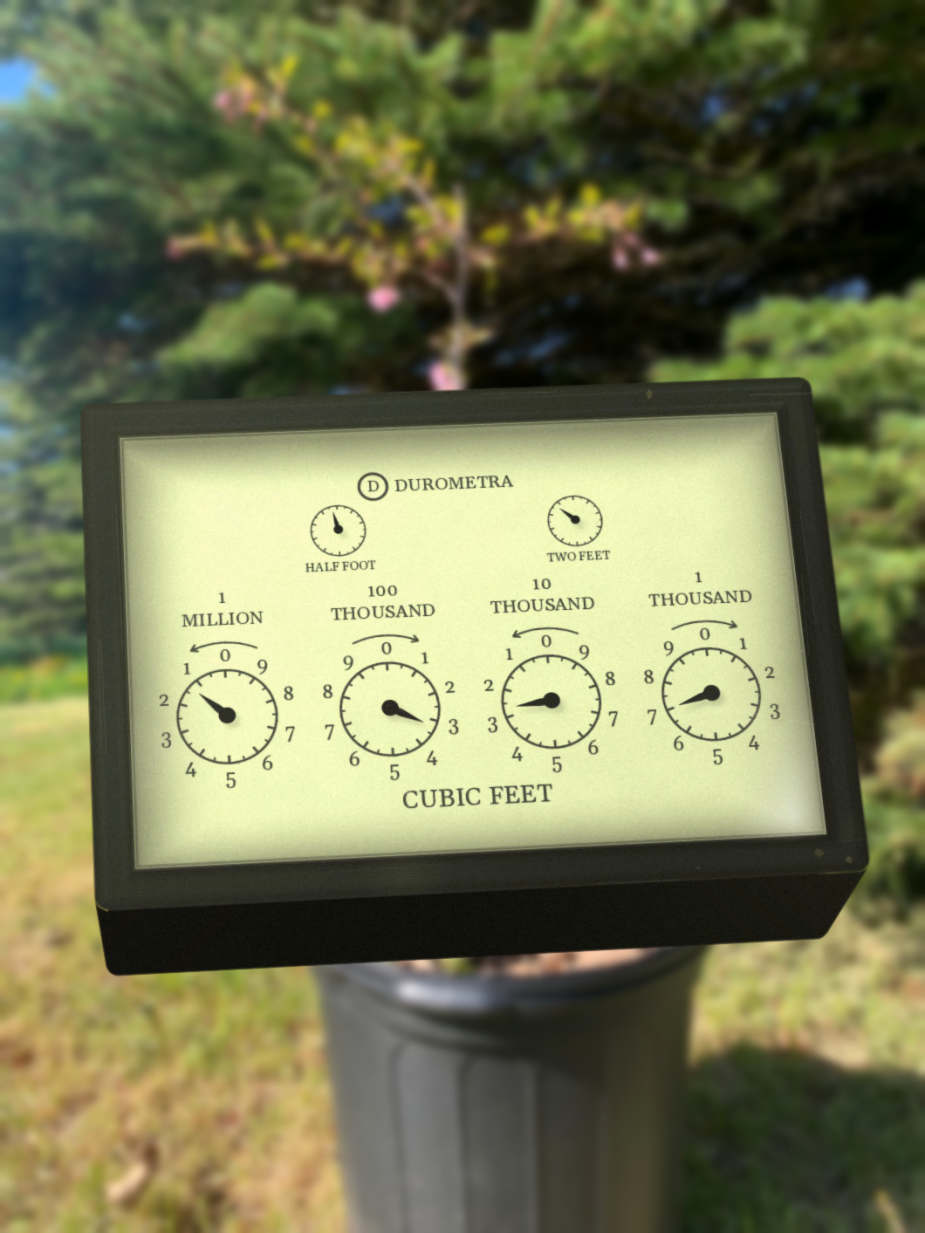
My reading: {"value": 132700, "unit": "ft³"}
